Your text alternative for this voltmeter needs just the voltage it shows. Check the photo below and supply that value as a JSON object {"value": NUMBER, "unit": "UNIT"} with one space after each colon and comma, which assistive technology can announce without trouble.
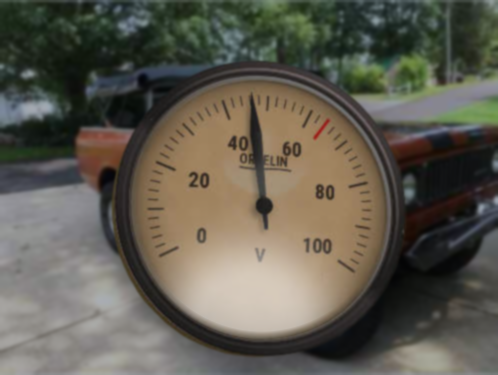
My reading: {"value": 46, "unit": "V"}
